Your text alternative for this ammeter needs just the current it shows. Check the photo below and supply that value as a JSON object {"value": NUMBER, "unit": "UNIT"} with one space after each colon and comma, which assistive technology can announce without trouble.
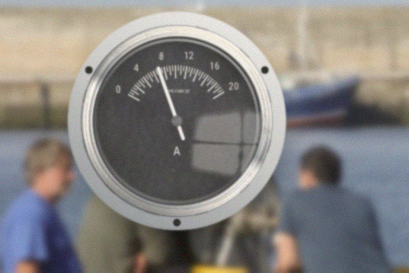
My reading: {"value": 7, "unit": "A"}
